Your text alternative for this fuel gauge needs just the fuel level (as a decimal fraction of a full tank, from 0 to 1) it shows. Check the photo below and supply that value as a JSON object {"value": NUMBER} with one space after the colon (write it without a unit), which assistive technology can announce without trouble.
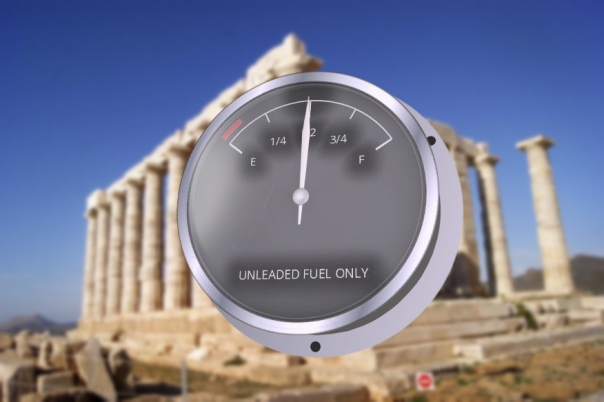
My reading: {"value": 0.5}
